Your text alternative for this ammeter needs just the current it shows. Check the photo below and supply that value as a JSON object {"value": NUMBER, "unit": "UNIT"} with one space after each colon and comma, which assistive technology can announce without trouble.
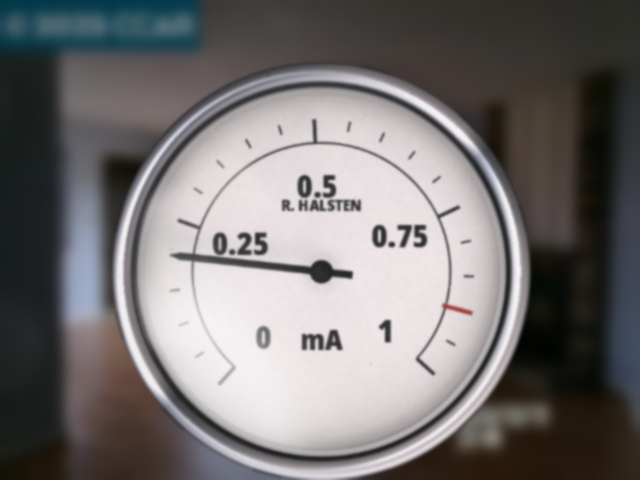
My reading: {"value": 0.2, "unit": "mA"}
